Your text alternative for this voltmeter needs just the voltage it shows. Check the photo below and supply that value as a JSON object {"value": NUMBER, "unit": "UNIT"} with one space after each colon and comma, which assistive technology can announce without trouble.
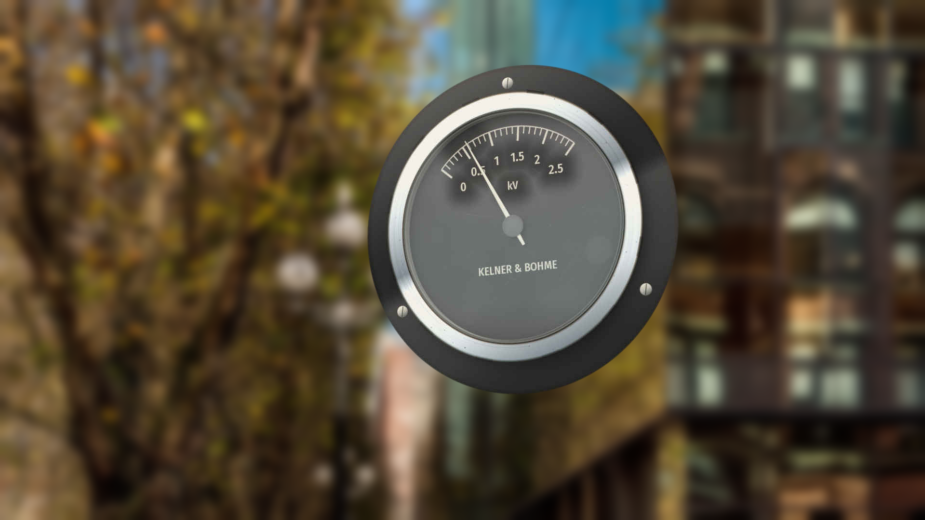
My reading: {"value": 0.6, "unit": "kV"}
